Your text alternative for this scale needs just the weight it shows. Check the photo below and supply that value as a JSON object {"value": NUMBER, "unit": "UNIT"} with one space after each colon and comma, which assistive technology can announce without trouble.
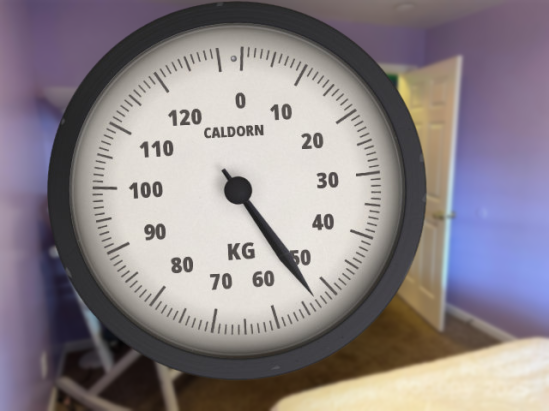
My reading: {"value": 53, "unit": "kg"}
